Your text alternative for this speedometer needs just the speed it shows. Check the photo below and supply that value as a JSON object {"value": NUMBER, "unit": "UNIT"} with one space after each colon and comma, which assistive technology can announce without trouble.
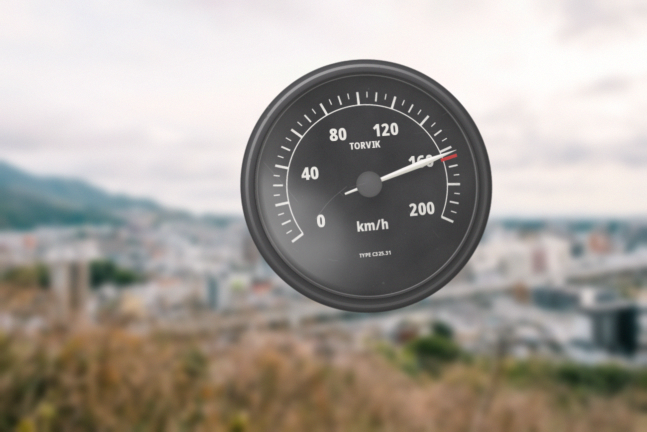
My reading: {"value": 162.5, "unit": "km/h"}
